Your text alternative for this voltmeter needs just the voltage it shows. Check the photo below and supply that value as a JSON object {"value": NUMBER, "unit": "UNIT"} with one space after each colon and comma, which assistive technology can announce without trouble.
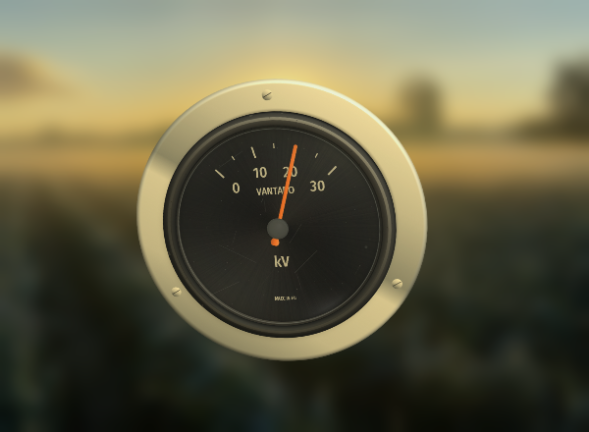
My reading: {"value": 20, "unit": "kV"}
